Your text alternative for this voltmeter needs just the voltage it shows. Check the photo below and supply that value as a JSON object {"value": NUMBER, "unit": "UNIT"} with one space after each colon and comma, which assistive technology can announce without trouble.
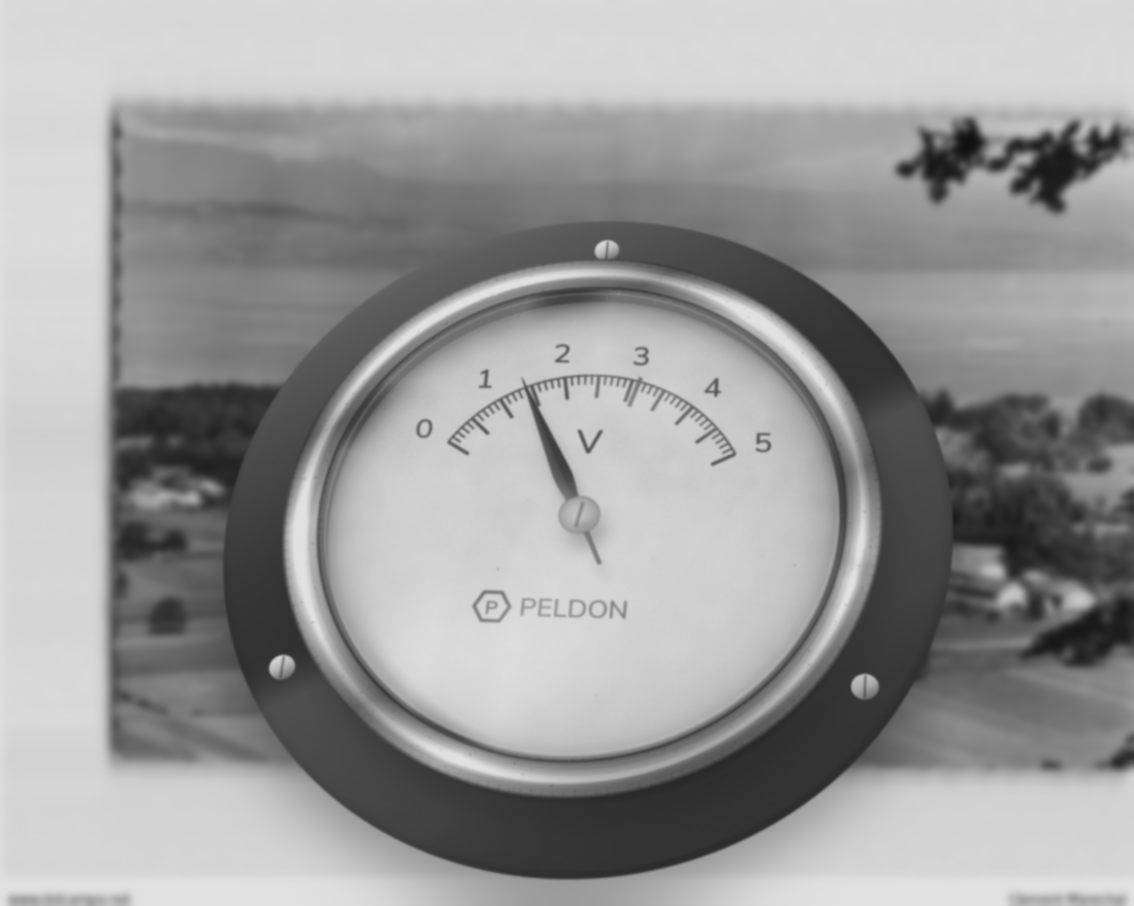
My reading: {"value": 1.4, "unit": "V"}
